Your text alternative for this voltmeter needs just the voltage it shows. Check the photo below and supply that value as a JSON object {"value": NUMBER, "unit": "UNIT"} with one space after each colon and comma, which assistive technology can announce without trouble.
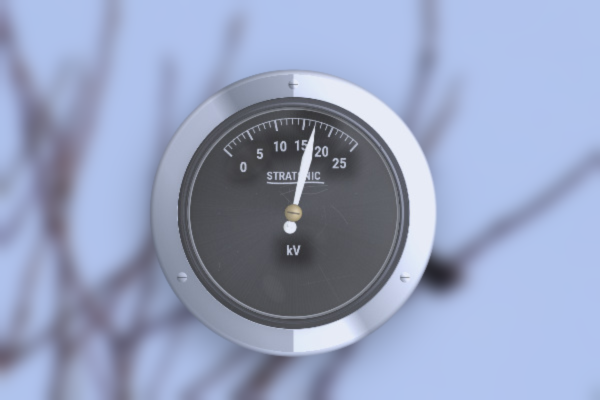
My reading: {"value": 17, "unit": "kV"}
